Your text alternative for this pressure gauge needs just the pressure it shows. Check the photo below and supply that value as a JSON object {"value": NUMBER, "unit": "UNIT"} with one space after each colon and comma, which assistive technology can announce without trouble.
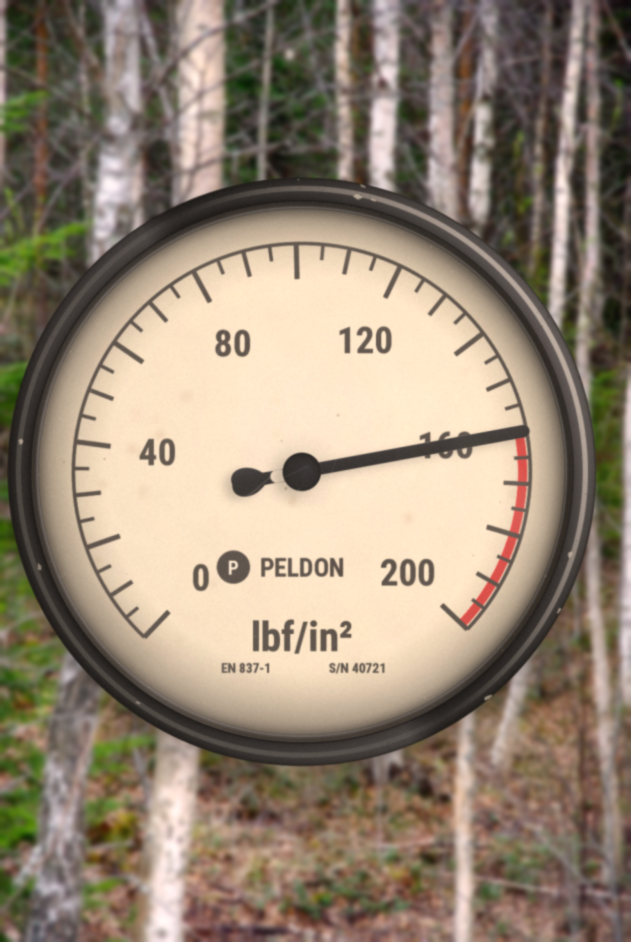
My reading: {"value": 160, "unit": "psi"}
